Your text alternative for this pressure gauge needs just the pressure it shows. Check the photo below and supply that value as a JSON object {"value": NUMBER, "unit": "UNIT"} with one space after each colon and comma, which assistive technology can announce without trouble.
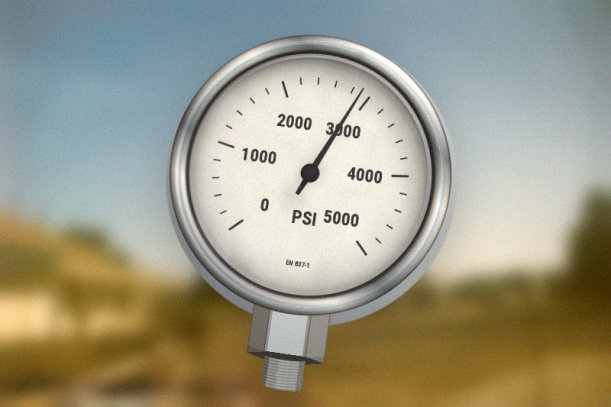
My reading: {"value": 2900, "unit": "psi"}
